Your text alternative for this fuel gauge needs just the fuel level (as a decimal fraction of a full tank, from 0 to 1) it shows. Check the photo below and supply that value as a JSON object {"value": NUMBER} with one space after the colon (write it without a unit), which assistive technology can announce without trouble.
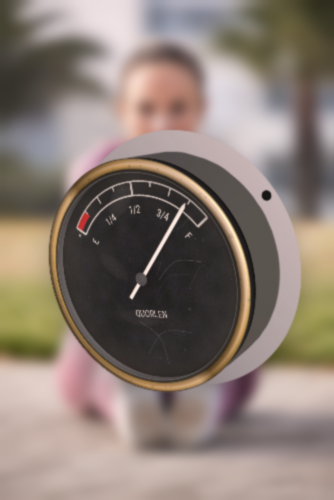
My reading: {"value": 0.875}
